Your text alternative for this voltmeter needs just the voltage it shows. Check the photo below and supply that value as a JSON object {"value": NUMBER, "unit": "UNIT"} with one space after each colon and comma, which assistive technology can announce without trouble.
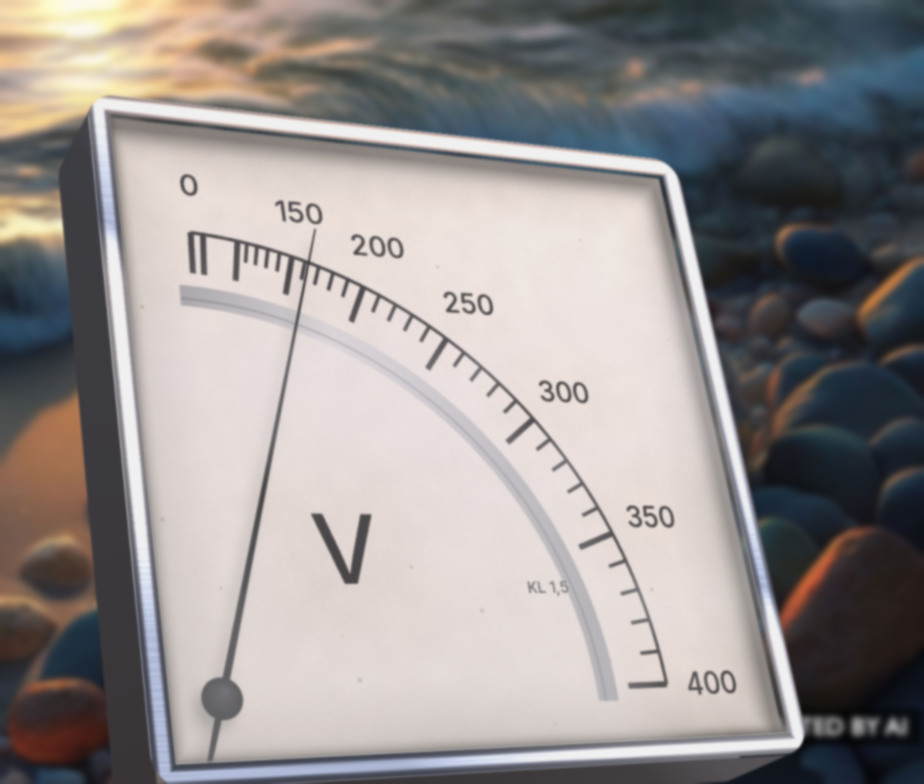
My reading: {"value": 160, "unit": "V"}
